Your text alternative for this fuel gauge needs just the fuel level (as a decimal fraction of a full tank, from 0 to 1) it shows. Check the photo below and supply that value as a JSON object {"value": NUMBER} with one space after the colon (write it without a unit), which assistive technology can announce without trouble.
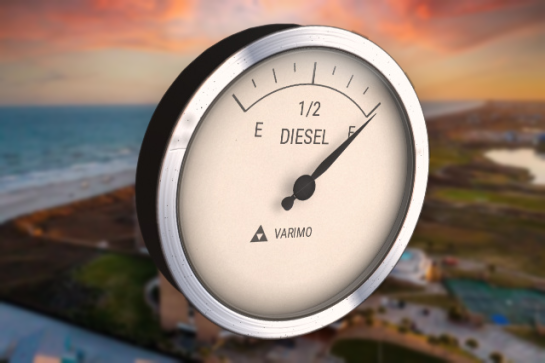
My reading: {"value": 1}
